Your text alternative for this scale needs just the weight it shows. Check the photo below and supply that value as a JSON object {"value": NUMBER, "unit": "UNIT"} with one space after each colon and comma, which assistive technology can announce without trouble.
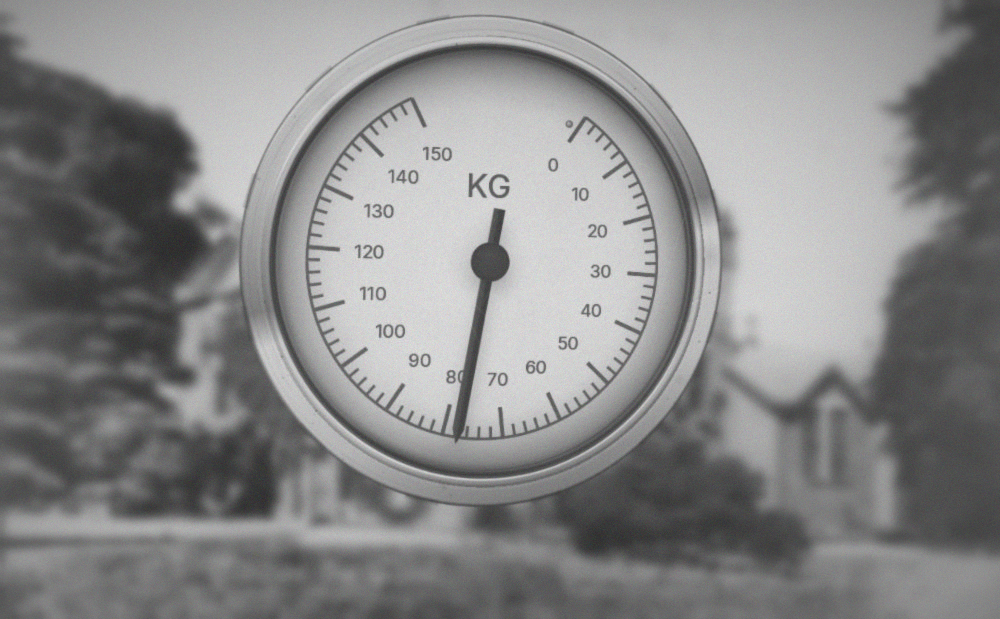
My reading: {"value": 78, "unit": "kg"}
